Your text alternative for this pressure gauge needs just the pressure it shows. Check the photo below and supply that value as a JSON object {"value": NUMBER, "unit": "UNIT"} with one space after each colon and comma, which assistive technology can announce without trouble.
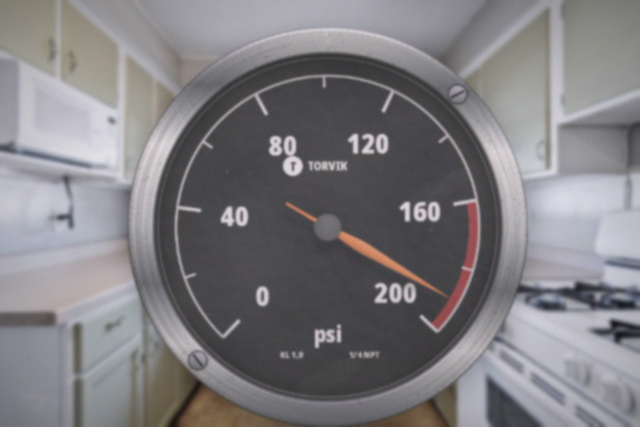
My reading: {"value": 190, "unit": "psi"}
